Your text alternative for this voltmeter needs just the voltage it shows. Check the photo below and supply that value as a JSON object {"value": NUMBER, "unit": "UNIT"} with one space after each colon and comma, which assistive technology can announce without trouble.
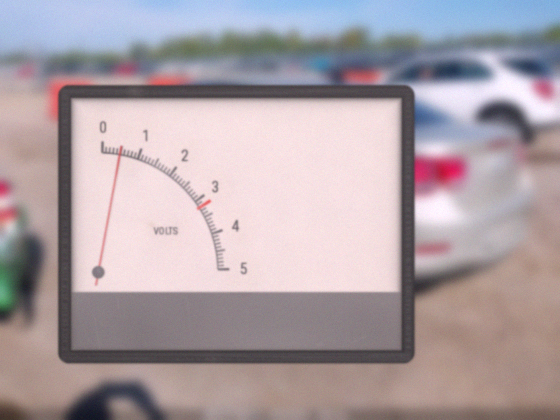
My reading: {"value": 0.5, "unit": "V"}
